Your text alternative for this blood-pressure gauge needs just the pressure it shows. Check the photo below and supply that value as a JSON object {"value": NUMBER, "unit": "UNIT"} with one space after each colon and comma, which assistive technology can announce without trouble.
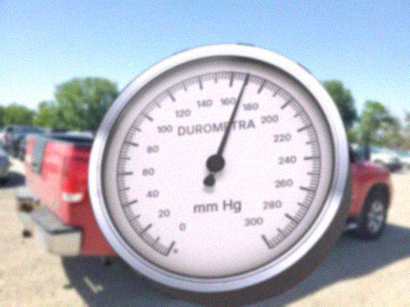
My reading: {"value": 170, "unit": "mmHg"}
